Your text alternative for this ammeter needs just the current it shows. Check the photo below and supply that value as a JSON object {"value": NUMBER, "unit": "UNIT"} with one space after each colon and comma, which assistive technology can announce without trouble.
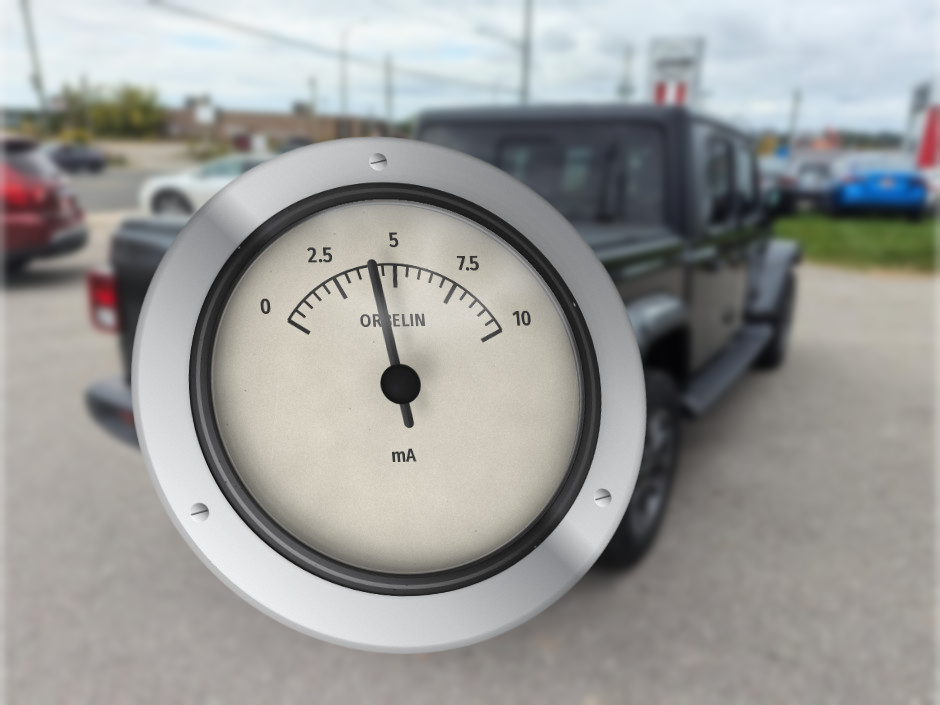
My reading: {"value": 4, "unit": "mA"}
